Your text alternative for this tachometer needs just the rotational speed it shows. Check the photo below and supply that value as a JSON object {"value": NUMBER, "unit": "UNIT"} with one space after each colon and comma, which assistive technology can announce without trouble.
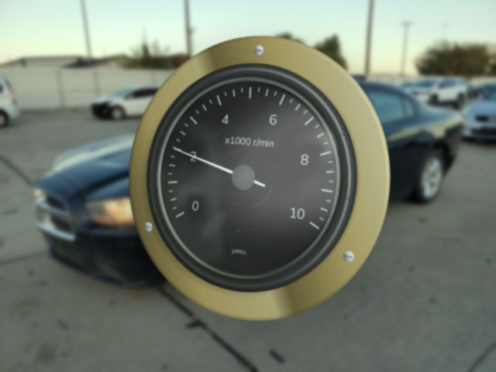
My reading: {"value": 2000, "unit": "rpm"}
